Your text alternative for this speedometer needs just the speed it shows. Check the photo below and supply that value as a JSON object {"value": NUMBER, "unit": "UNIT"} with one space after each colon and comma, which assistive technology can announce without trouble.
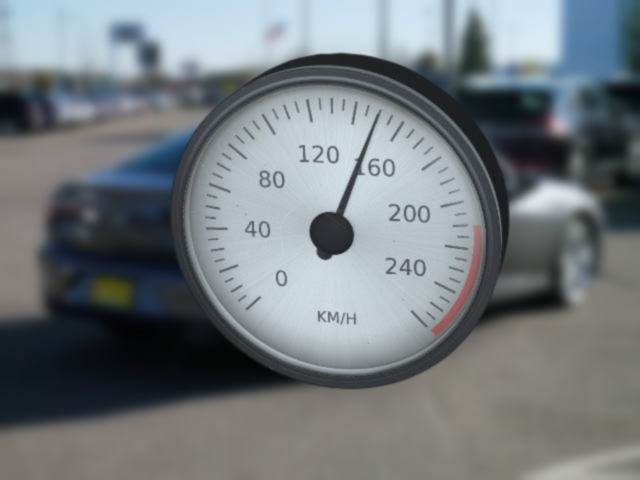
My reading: {"value": 150, "unit": "km/h"}
